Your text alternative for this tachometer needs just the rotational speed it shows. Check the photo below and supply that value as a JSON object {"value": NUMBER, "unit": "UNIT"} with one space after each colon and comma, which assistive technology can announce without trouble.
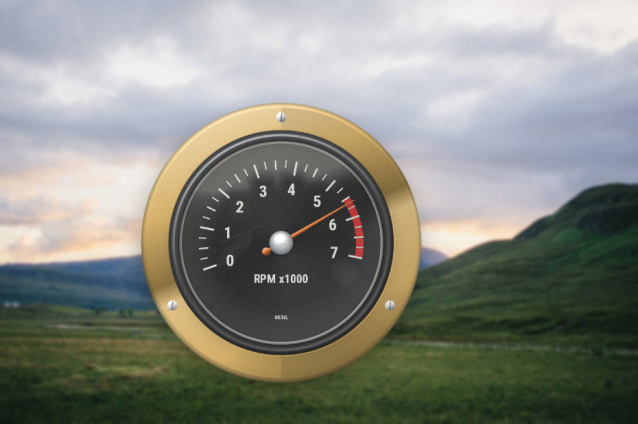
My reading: {"value": 5625, "unit": "rpm"}
